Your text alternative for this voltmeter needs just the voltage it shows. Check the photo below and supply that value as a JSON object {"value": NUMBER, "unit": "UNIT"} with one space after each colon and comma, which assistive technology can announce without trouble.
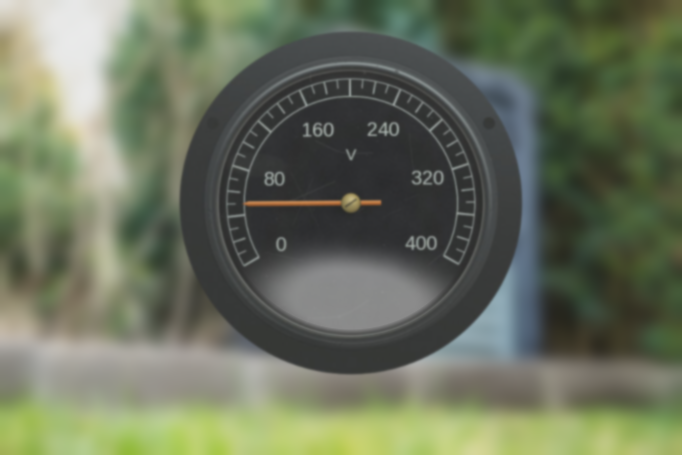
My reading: {"value": 50, "unit": "V"}
